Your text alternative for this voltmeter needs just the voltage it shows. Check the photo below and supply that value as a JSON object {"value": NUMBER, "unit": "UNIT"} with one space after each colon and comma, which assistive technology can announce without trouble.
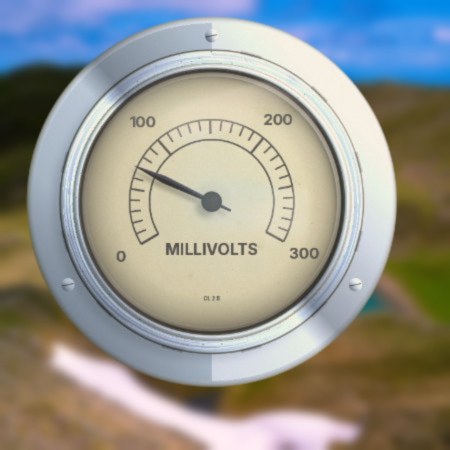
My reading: {"value": 70, "unit": "mV"}
